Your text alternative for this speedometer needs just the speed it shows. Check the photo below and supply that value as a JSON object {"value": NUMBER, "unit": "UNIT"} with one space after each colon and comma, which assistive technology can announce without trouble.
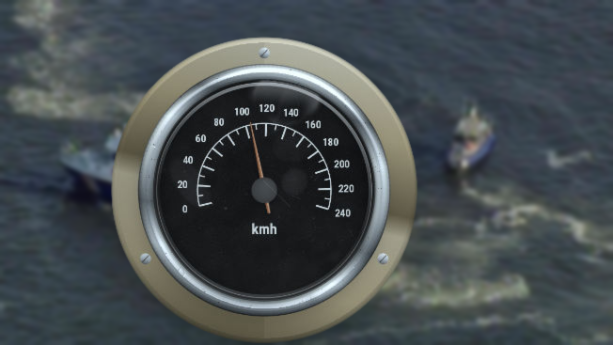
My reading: {"value": 105, "unit": "km/h"}
